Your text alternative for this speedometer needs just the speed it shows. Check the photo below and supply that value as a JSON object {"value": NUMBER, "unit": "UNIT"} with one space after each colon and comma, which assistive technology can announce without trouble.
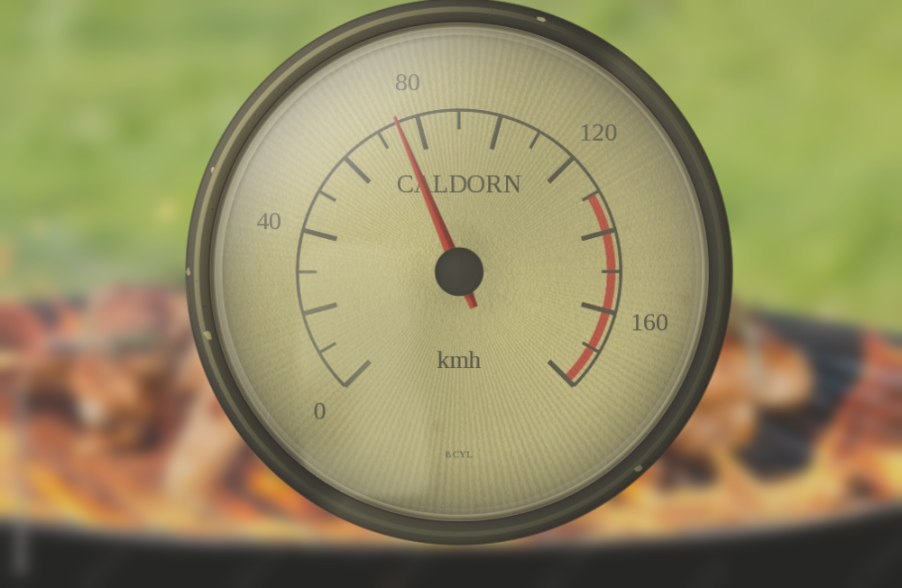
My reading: {"value": 75, "unit": "km/h"}
